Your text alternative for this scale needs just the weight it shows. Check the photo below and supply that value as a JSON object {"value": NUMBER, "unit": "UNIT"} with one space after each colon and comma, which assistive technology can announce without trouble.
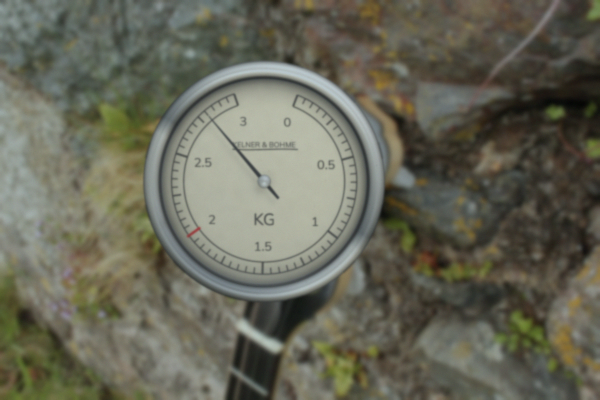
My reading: {"value": 2.8, "unit": "kg"}
